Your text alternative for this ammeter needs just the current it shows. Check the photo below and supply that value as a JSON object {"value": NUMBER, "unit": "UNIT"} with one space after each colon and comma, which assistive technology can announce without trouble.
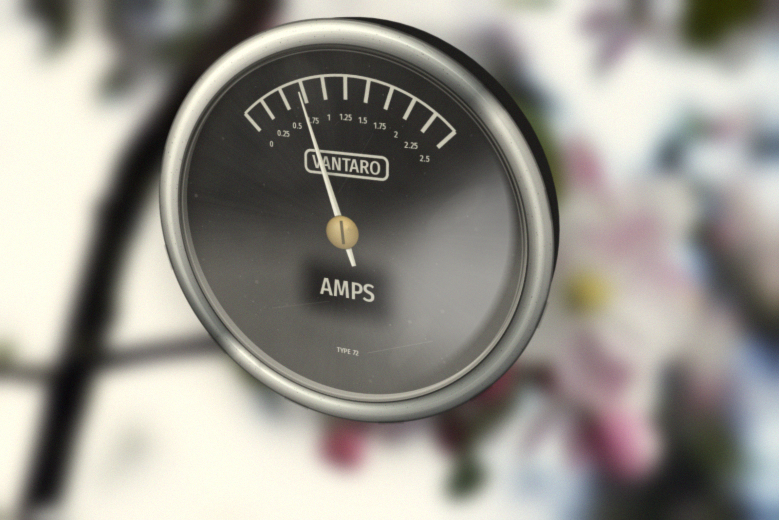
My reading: {"value": 0.75, "unit": "A"}
